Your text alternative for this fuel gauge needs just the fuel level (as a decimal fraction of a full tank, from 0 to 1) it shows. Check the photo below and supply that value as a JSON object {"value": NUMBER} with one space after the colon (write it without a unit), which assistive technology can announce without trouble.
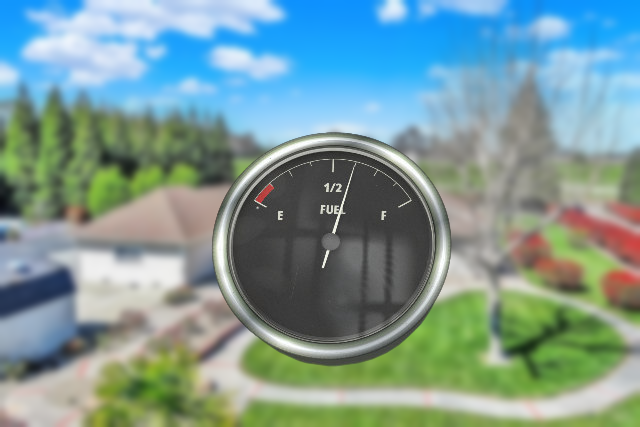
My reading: {"value": 0.625}
